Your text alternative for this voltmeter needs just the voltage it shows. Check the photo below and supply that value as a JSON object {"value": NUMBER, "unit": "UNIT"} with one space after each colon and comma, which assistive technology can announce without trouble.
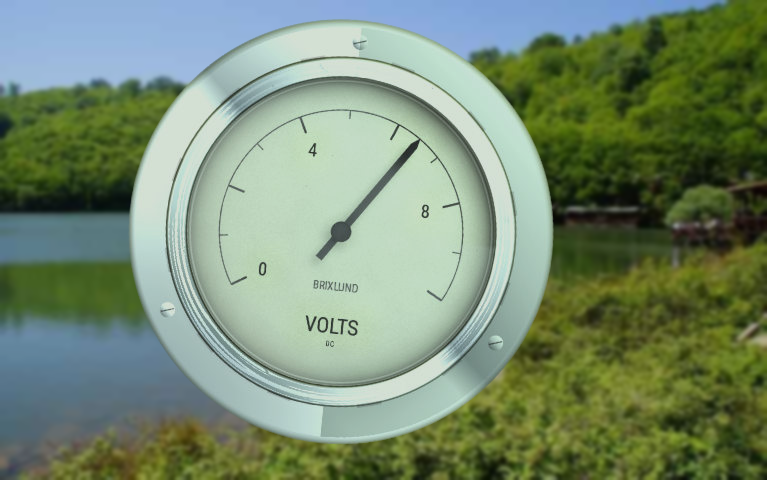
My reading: {"value": 6.5, "unit": "V"}
